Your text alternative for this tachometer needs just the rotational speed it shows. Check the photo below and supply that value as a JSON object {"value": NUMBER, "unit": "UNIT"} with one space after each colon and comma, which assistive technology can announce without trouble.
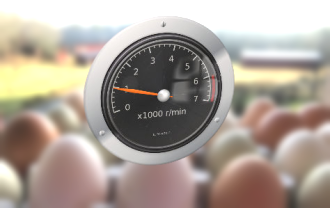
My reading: {"value": 1000, "unit": "rpm"}
